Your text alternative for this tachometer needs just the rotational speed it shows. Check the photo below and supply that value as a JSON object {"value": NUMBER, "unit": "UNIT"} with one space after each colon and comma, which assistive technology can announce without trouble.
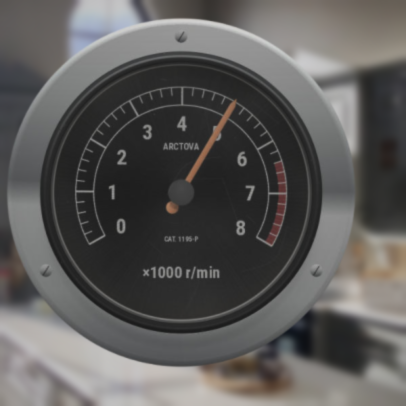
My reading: {"value": 5000, "unit": "rpm"}
